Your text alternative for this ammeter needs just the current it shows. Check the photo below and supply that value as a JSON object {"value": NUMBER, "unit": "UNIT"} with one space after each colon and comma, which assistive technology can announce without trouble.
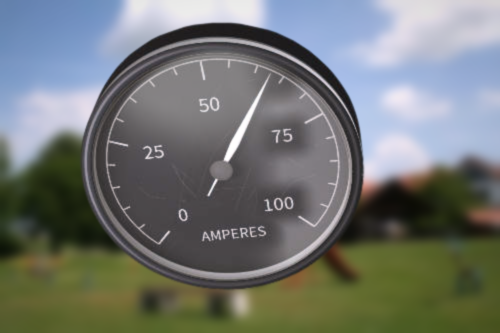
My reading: {"value": 62.5, "unit": "A"}
